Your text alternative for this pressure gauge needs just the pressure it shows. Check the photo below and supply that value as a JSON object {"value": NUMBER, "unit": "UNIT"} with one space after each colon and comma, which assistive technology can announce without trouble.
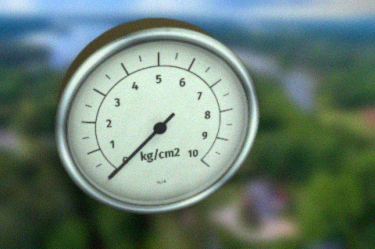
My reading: {"value": 0, "unit": "kg/cm²"}
